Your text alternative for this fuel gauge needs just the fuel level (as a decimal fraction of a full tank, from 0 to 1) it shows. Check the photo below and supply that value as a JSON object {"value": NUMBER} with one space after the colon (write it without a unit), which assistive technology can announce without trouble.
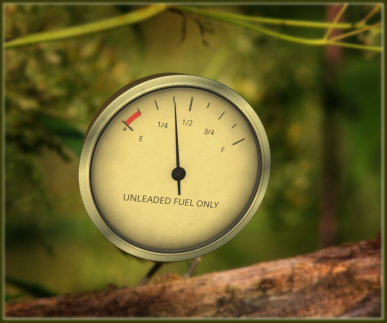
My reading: {"value": 0.375}
